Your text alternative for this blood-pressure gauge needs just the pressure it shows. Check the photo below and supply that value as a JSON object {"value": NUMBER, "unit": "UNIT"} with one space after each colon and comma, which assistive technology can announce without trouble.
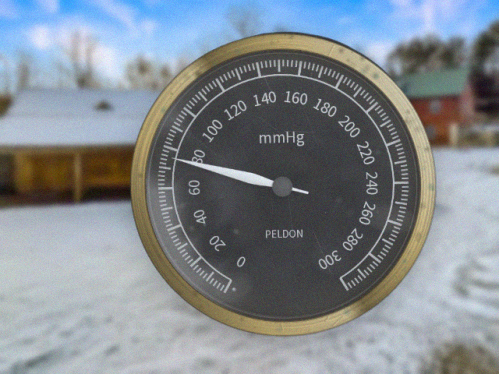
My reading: {"value": 76, "unit": "mmHg"}
